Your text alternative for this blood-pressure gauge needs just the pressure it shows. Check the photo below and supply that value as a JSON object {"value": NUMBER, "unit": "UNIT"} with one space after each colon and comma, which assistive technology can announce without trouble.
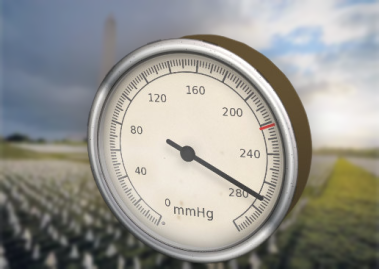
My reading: {"value": 270, "unit": "mmHg"}
